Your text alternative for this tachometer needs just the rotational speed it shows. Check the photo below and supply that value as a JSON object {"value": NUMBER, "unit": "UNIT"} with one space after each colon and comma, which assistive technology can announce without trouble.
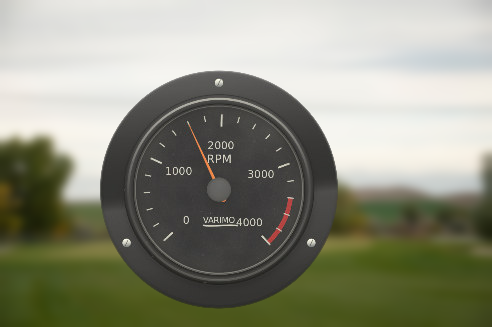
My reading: {"value": 1600, "unit": "rpm"}
